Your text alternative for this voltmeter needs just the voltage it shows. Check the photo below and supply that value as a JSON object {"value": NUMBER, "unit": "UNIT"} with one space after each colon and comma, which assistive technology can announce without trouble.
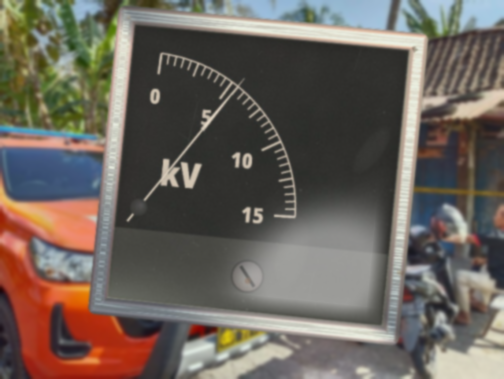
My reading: {"value": 5.5, "unit": "kV"}
